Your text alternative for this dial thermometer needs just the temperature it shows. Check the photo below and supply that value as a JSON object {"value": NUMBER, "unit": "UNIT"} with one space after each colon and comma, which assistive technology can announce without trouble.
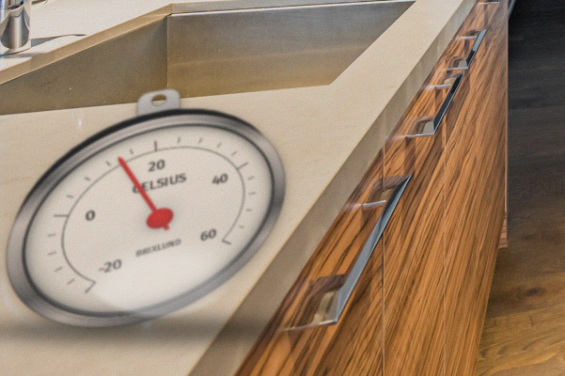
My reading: {"value": 14, "unit": "°C"}
